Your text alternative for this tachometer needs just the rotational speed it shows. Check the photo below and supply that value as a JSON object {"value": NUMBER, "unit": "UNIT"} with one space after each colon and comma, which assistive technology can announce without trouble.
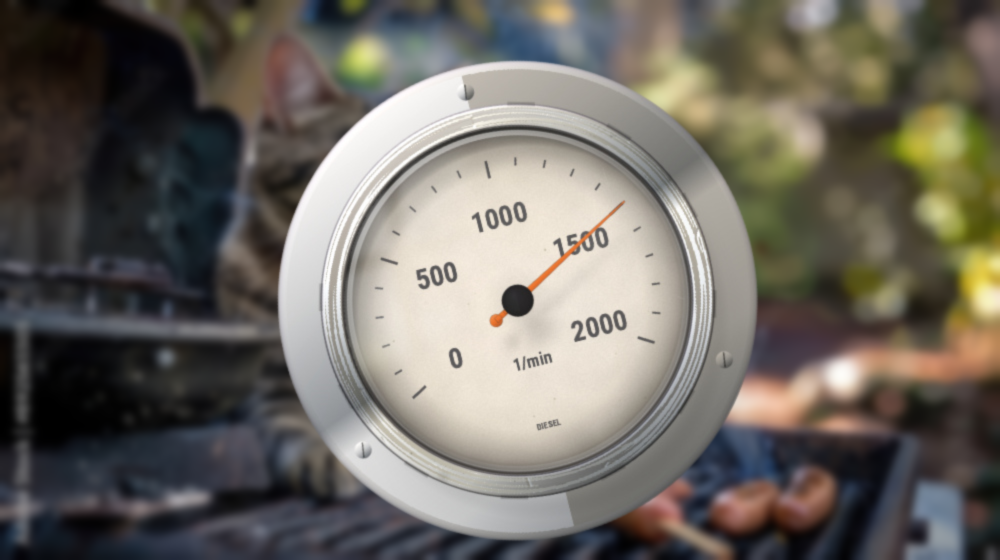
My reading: {"value": 1500, "unit": "rpm"}
